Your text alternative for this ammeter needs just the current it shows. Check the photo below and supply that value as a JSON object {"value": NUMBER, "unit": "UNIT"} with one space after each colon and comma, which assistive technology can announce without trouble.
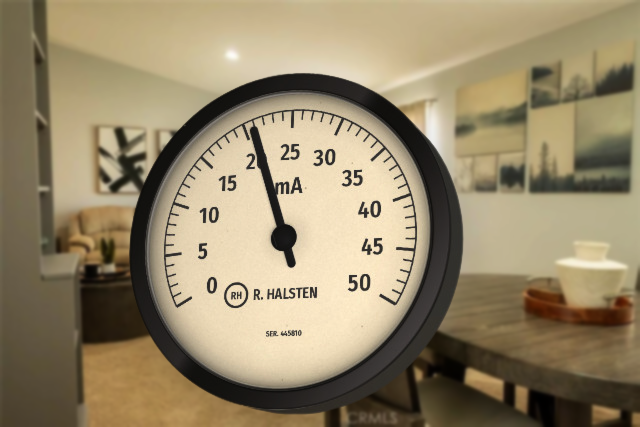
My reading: {"value": 21, "unit": "mA"}
